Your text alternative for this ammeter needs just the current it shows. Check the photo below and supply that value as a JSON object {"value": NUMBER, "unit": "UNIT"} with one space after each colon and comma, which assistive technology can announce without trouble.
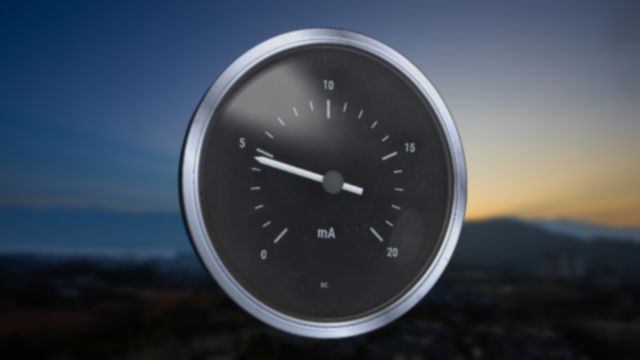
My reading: {"value": 4.5, "unit": "mA"}
